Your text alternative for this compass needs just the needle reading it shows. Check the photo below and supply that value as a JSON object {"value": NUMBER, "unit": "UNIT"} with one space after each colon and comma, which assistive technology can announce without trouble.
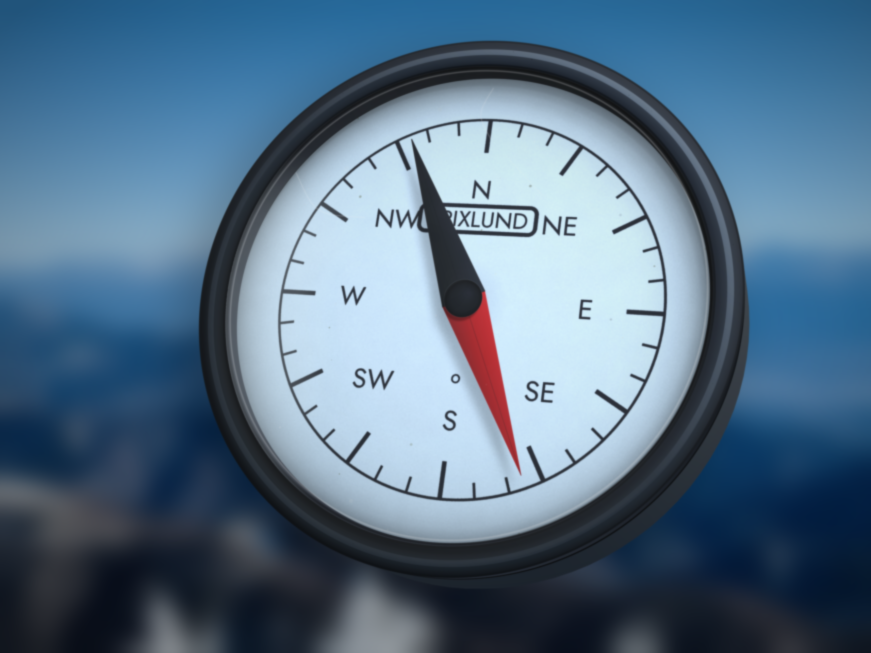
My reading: {"value": 155, "unit": "°"}
